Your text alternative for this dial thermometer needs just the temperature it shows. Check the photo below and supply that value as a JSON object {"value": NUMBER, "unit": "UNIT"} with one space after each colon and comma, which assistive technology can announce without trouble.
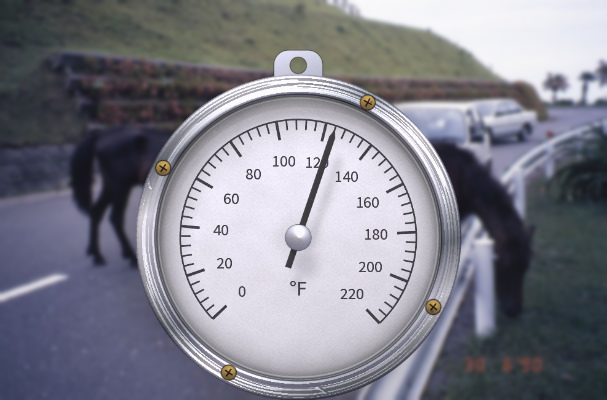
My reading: {"value": 124, "unit": "°F"}
